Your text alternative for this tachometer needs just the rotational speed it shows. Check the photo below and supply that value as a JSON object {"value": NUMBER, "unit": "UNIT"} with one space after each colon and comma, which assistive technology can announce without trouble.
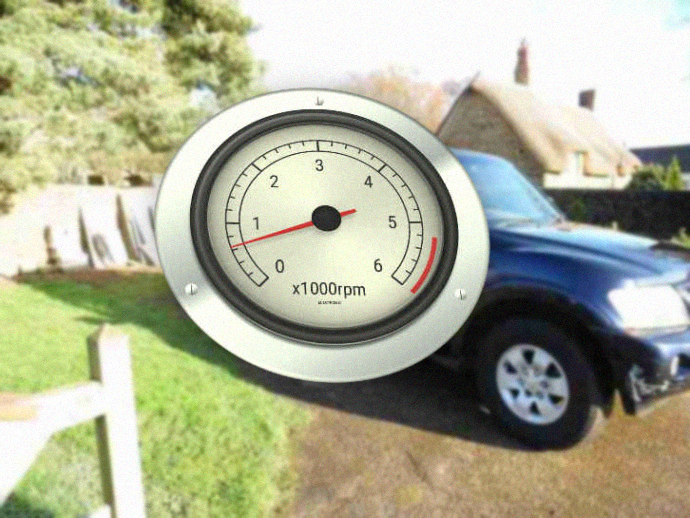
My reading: {"value": 600, "unit": "rpm"}
